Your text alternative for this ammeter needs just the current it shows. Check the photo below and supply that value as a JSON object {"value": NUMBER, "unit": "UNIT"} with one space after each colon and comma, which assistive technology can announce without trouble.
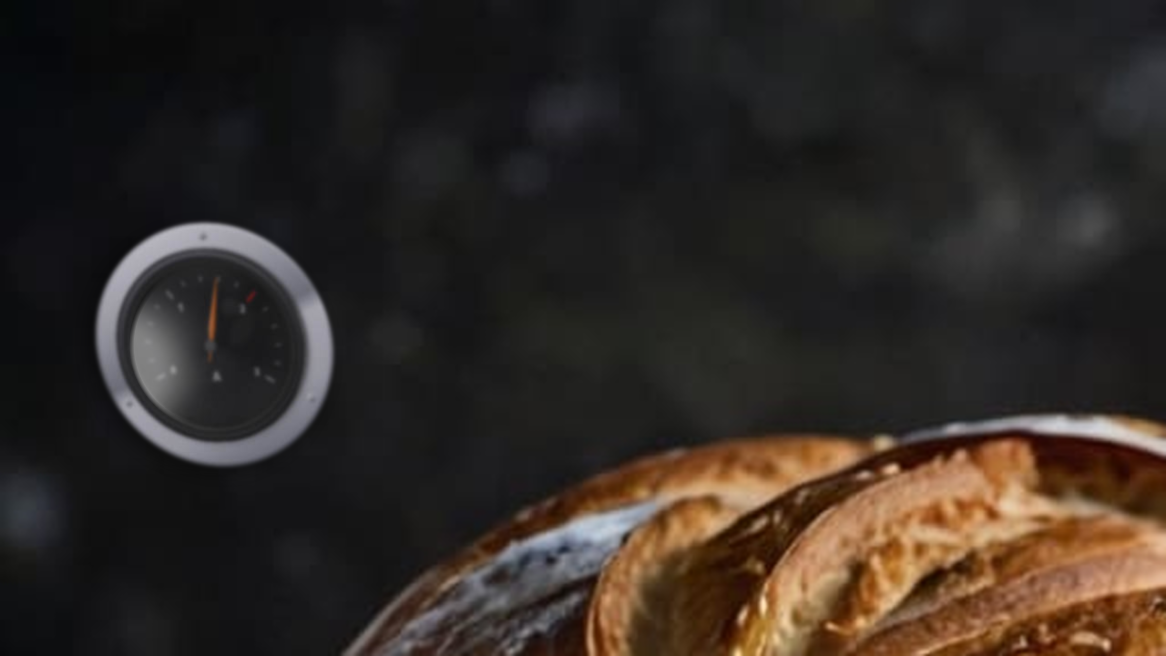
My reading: {"value": 1.6, "unit": "A"}
